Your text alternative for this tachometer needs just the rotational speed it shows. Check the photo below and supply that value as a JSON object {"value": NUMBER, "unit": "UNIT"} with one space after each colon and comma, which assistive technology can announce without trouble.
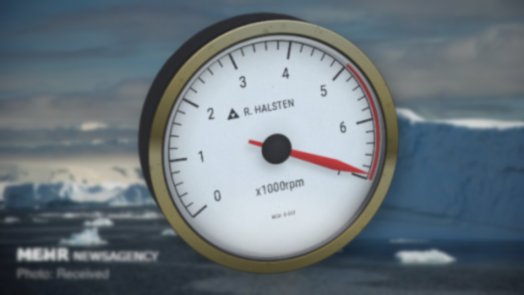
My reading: {"value": 6900, "unit": "rpm"}
